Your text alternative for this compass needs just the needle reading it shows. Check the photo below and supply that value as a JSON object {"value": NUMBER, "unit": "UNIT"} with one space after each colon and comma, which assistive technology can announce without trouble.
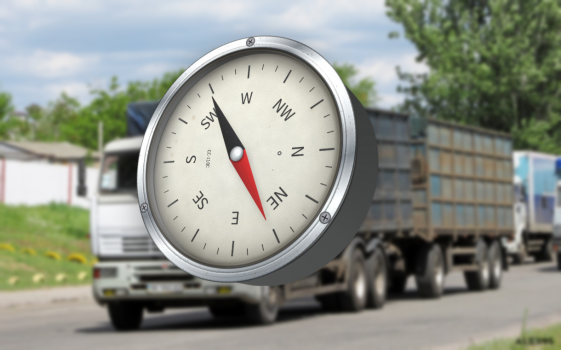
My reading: {"value": 60, "unit": "°"}
